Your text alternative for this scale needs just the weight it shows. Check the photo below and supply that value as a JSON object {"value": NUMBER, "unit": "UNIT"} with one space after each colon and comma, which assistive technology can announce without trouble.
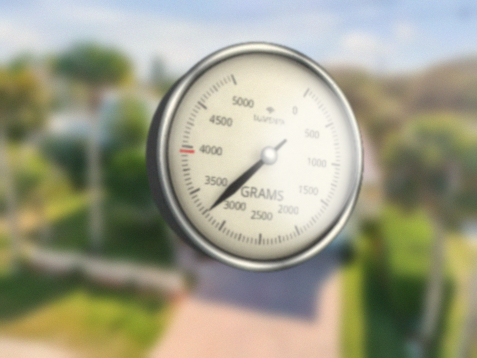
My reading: {"value": 3250, "unit": "g"}
